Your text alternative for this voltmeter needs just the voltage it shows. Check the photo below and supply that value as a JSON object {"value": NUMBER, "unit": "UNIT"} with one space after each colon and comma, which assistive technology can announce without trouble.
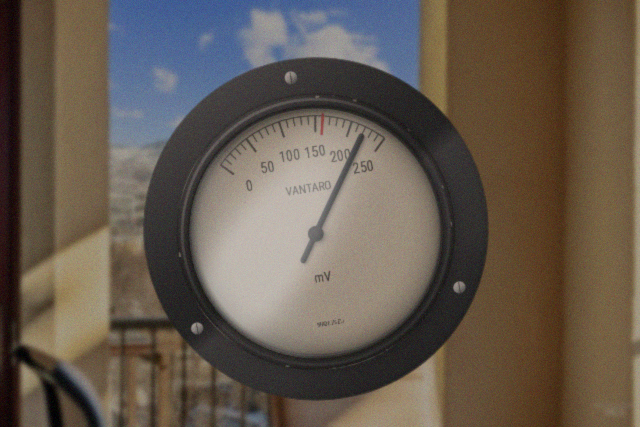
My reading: {"value": 220, "unit": "mV"}
